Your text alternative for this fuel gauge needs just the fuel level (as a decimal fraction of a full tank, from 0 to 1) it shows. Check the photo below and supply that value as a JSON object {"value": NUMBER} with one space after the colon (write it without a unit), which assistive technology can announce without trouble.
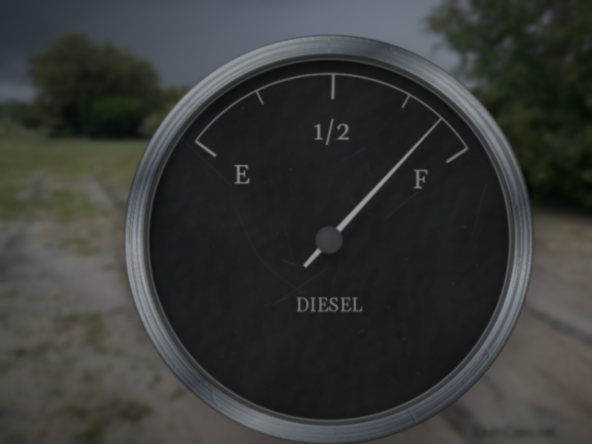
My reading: {"value": 0.875}
